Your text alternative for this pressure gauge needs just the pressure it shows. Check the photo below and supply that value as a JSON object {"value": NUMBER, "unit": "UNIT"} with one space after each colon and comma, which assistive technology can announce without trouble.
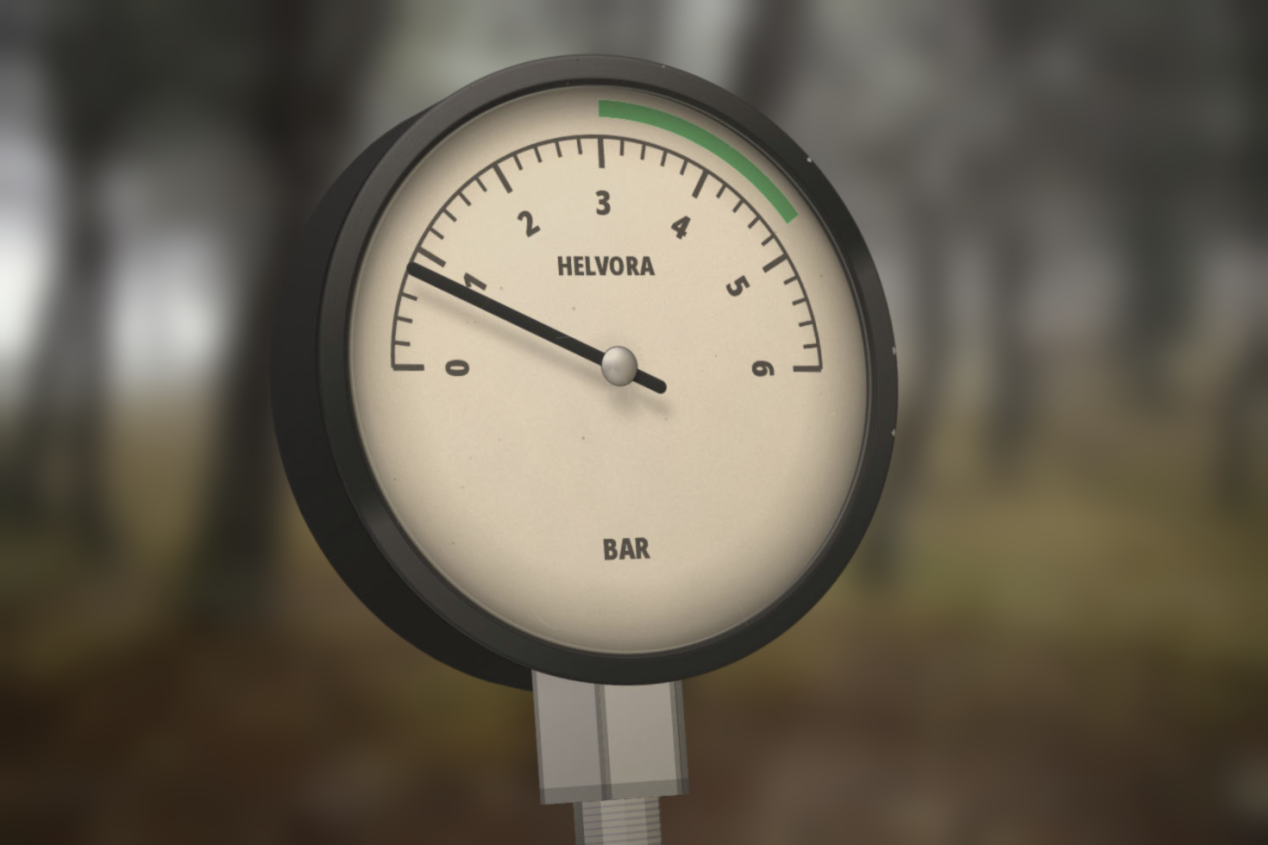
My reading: {"value": 0.8, "unit": "bar"}
